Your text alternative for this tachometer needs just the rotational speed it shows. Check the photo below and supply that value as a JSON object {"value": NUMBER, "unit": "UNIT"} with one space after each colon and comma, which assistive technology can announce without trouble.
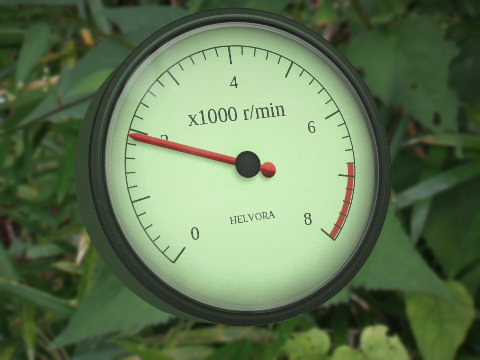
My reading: {"value": 1900, "unit": "rpm"}
